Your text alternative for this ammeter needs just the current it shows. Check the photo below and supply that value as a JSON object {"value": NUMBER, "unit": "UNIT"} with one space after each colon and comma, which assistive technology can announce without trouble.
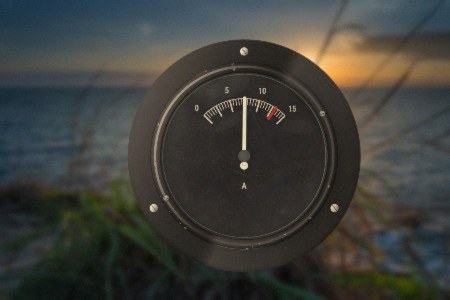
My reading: {"value": 7.5, "unit": "A"}
